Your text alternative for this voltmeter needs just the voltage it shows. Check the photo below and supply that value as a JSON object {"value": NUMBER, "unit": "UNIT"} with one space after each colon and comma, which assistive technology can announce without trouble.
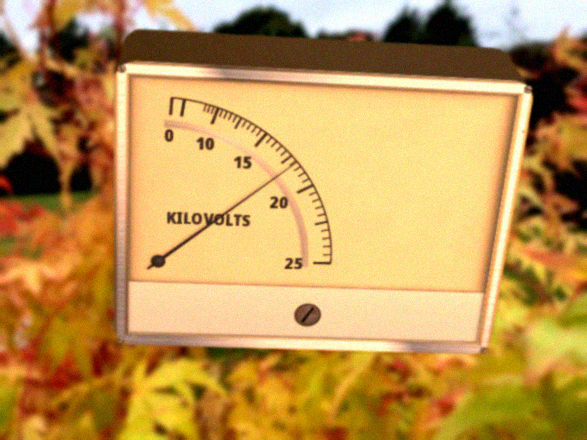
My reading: {"value": 18, "unit": "kV"}
